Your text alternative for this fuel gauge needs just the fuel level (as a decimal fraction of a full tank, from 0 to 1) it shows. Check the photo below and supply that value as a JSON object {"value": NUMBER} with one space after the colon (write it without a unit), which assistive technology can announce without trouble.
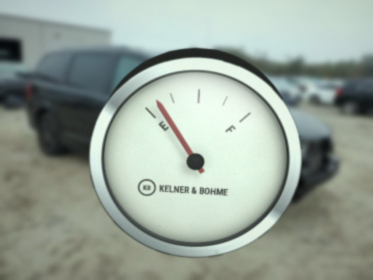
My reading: {"value": 0.125}
